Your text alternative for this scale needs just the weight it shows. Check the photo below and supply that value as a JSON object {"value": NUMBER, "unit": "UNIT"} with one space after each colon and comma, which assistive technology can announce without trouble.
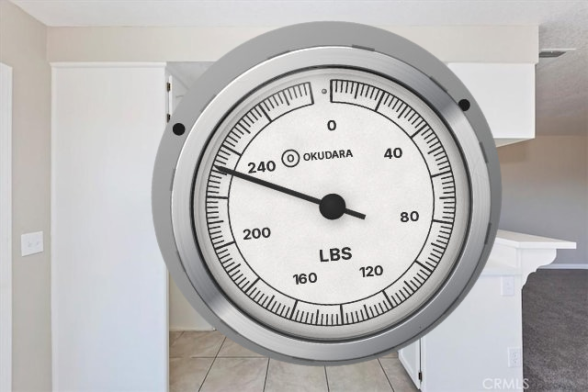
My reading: {"value": 232, "unit": "lb"}
